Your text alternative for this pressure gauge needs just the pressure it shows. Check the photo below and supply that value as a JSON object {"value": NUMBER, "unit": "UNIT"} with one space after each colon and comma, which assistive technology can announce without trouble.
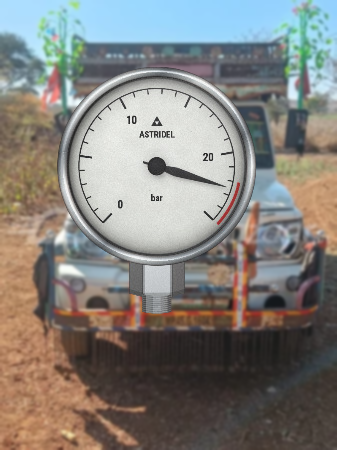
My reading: {"value": 22.5, "unit": "bar"}
